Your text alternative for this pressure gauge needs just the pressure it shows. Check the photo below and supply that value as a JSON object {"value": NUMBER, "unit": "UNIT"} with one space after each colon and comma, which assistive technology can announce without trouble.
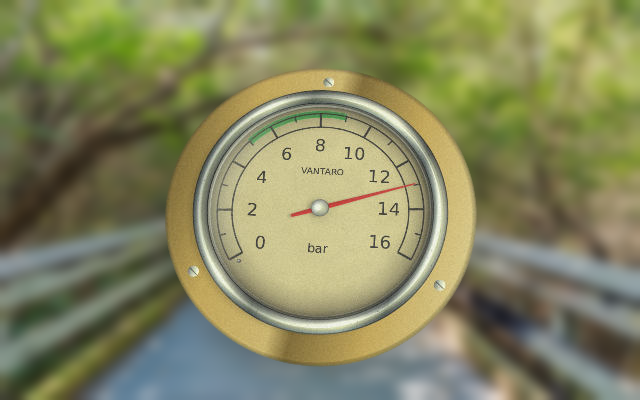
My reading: {"value": 13, "unit": "bar"}
